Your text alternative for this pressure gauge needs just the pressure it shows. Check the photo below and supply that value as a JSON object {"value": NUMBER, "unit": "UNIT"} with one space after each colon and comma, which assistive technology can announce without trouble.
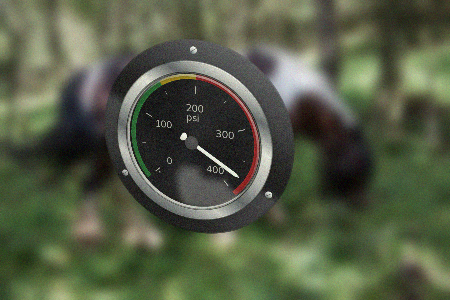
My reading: {"value": 375, "unit": "psi"}
